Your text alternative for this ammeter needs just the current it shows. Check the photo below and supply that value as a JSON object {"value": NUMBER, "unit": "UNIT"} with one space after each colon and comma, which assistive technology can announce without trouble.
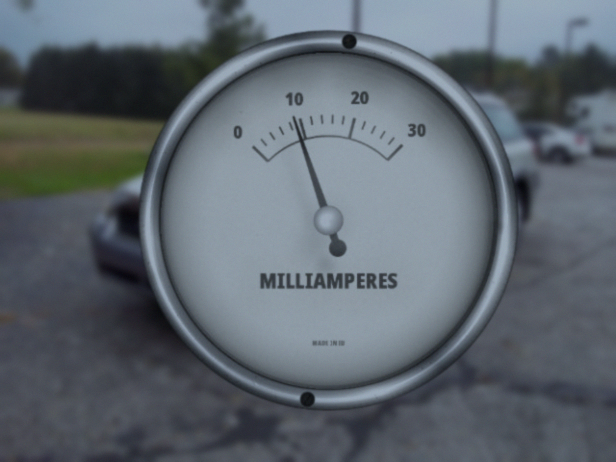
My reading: {"value": 9, "unit": "mA"}
